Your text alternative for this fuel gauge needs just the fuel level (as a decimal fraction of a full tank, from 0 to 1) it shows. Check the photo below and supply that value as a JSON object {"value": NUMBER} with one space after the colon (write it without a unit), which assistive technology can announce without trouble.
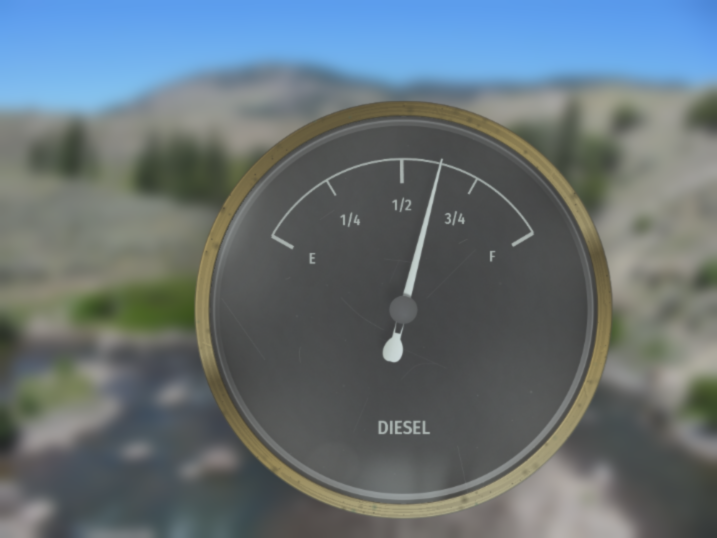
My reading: {"value": 0.625}
